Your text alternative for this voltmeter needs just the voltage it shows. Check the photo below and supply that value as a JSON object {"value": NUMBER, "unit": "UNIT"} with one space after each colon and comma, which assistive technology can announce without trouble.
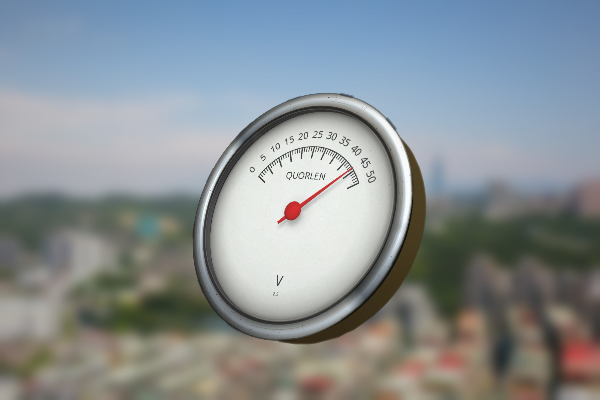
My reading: {"value": 45, "unit": "V"}
